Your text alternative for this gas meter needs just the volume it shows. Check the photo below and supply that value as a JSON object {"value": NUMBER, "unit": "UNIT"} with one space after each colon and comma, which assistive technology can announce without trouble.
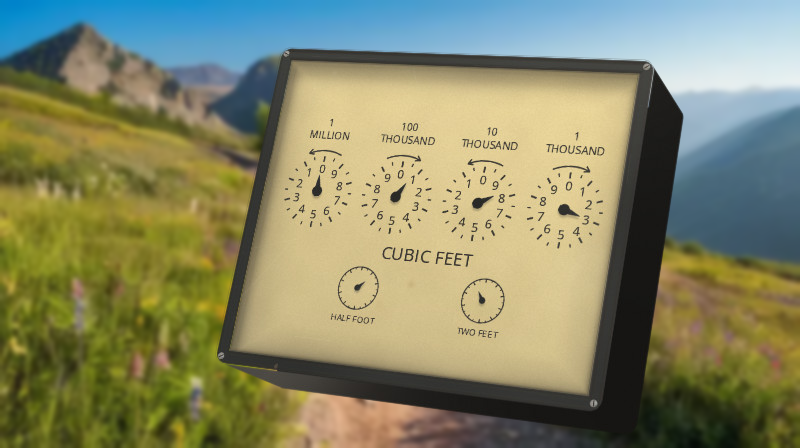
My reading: {"value": 8300, "unit": "ft³"}
